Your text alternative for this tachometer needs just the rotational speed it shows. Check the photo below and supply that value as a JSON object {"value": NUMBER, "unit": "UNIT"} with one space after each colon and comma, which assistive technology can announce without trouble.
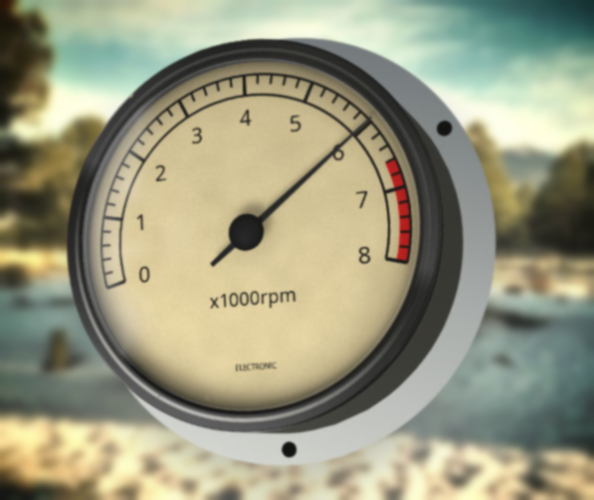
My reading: {"value": 6000, "unit": "rpm"}
